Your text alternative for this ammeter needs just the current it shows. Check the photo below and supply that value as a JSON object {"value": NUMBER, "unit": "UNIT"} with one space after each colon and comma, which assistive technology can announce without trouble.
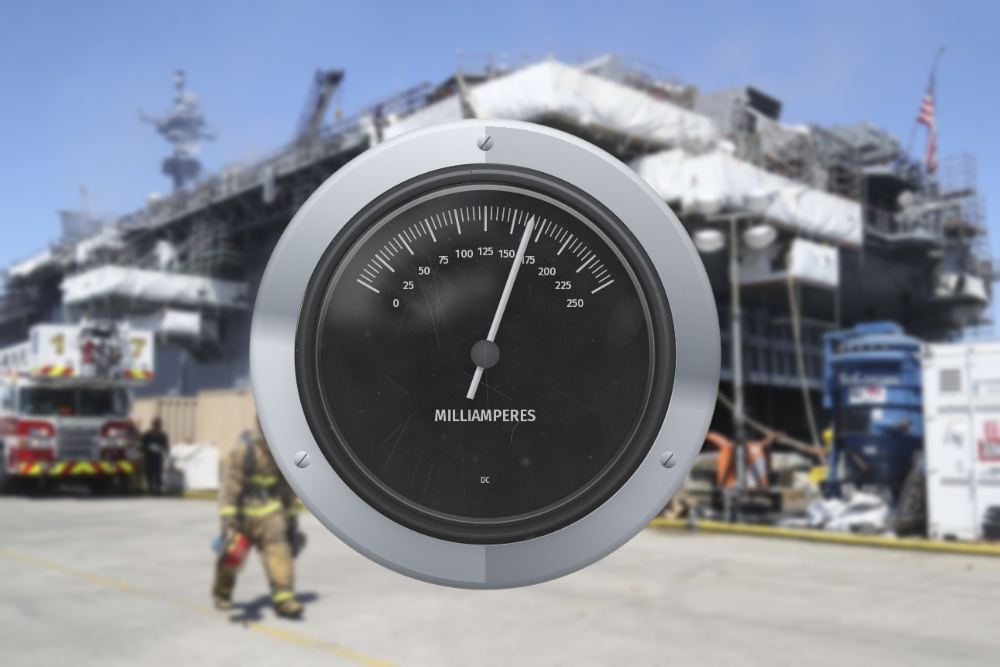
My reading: {"value": 165, "unit": "mA"}
